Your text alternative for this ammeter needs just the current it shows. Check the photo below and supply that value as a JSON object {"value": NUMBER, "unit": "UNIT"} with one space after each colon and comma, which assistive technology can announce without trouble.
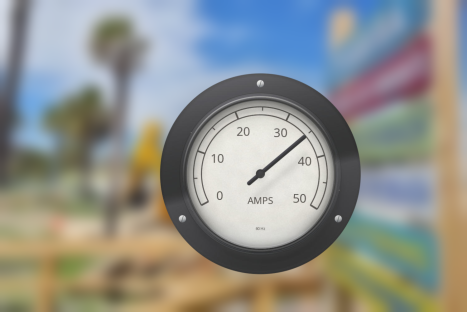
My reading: {"value": 35, "unit": "A"}
